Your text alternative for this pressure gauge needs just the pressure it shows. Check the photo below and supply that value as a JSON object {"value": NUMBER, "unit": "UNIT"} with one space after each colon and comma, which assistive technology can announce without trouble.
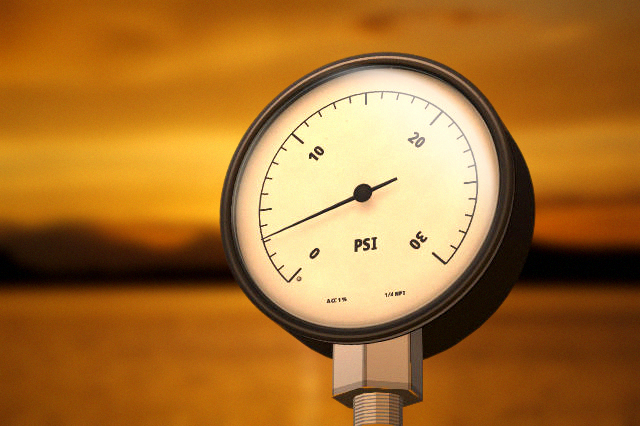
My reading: {"value": 3, "unit": "psi"}
